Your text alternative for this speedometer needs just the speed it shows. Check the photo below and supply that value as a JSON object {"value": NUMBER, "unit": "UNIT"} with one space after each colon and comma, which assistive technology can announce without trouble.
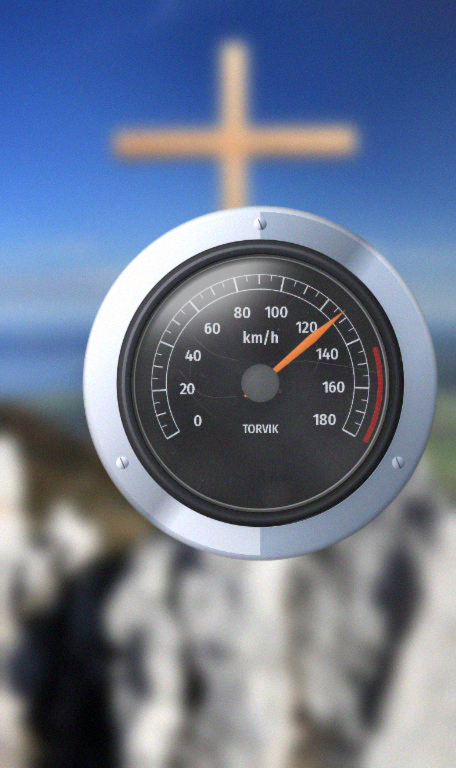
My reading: {"value": 127.5, "unit": "km/h"}
